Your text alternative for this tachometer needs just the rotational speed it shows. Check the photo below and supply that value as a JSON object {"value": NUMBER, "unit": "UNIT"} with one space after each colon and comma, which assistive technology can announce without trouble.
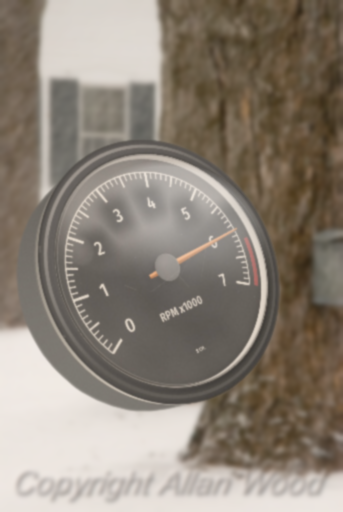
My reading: {"value": 6000, "unit": "rpm"}
